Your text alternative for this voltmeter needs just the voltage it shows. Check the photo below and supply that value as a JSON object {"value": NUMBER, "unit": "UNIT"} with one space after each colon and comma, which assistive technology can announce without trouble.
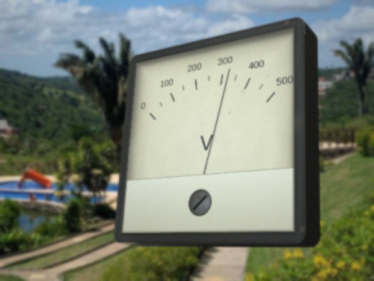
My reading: {"value": 325, "unit": "V"}
